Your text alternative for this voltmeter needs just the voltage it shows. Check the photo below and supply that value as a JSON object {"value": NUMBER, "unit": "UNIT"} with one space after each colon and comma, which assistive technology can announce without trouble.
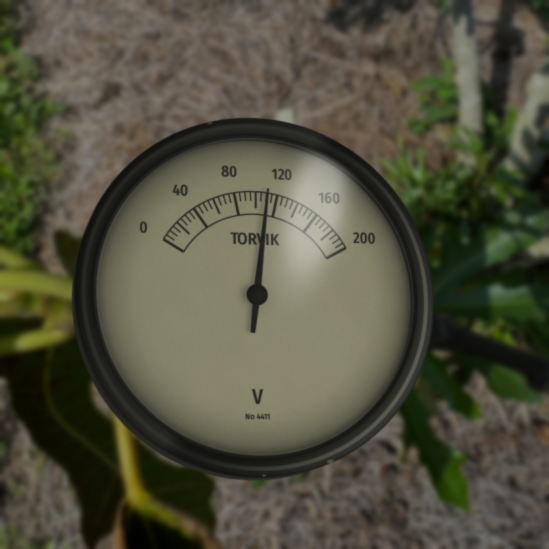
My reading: {"value": 110, "unit": "V"}
